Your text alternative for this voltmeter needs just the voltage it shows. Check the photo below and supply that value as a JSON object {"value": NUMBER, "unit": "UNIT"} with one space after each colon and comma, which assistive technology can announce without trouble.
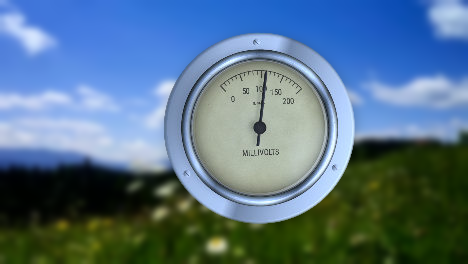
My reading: {"value": 110, "unit": "mV"}
